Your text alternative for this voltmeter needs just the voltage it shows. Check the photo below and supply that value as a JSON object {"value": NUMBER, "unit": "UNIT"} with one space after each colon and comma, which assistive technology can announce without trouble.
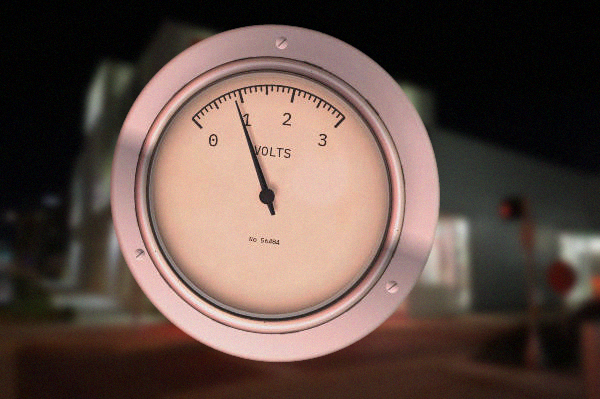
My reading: {"value": 0.9, "unit": "V"}
